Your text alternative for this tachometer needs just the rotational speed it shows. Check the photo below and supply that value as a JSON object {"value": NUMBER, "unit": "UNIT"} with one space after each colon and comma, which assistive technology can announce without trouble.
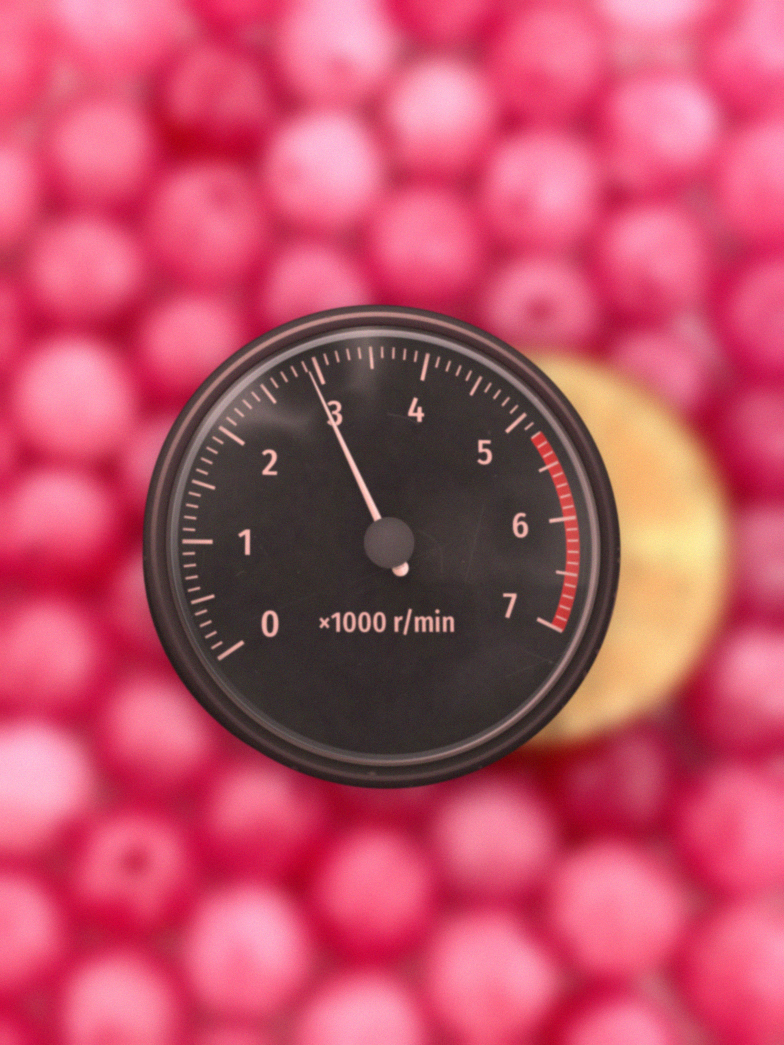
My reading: {"value": 2900, "unit": "rpm"}
